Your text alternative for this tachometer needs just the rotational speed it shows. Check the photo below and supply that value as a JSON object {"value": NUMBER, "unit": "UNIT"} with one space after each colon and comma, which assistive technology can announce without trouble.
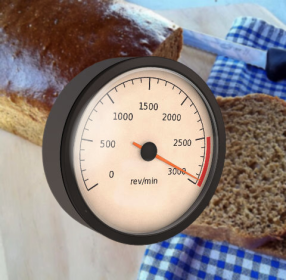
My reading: {"value": 2950, "unit": "rpm"}
